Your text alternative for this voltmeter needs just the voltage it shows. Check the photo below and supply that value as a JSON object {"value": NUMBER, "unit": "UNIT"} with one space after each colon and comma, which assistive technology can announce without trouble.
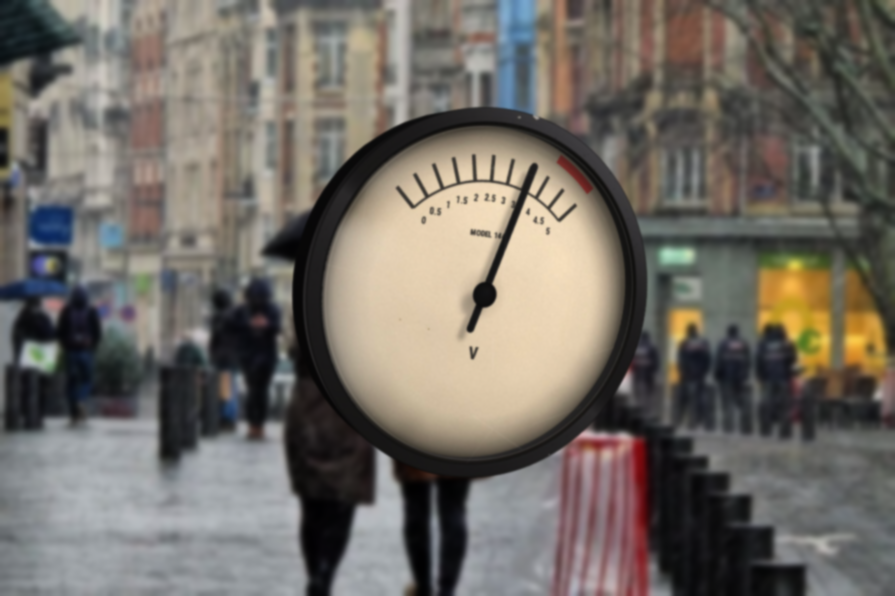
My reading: {"value": 3.5, "unit": "V"}
